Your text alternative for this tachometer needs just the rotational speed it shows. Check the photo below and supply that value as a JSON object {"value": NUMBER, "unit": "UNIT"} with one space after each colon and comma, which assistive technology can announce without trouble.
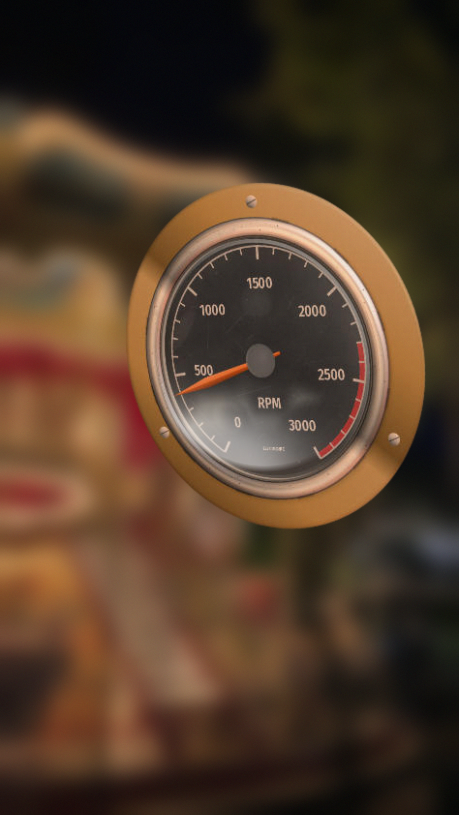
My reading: {"value": 400, "unit": "rpm"}
